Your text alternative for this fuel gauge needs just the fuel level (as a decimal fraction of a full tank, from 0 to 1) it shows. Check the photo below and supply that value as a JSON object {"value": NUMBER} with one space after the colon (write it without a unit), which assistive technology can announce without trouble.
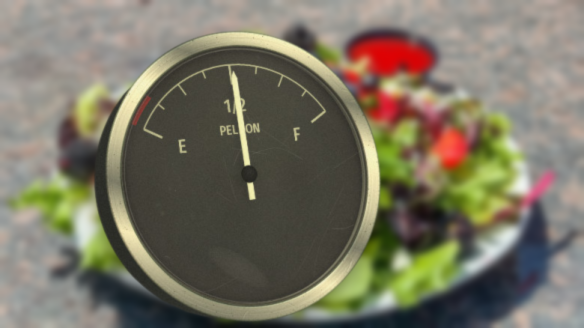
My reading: {"value": 0.5}
